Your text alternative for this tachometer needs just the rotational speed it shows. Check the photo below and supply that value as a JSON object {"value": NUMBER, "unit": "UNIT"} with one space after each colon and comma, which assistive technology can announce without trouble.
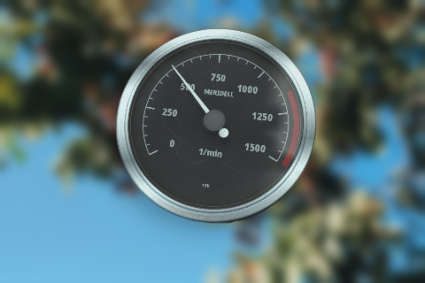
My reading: {"value": 500, "unit": "rpm"}
